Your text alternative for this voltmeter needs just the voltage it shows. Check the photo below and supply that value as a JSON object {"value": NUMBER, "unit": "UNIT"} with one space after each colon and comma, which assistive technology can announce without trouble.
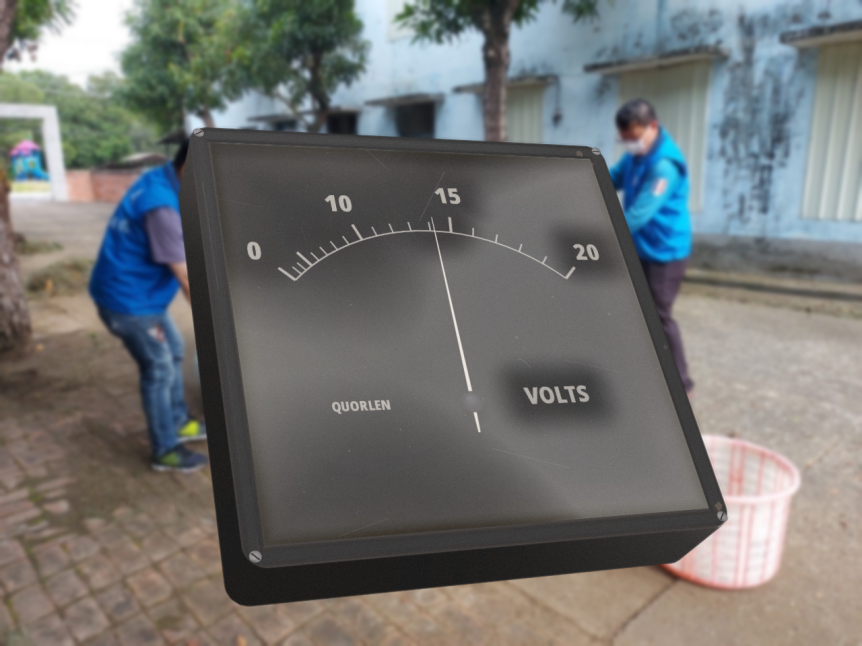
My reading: {"value": 14, "unit": "V"}
